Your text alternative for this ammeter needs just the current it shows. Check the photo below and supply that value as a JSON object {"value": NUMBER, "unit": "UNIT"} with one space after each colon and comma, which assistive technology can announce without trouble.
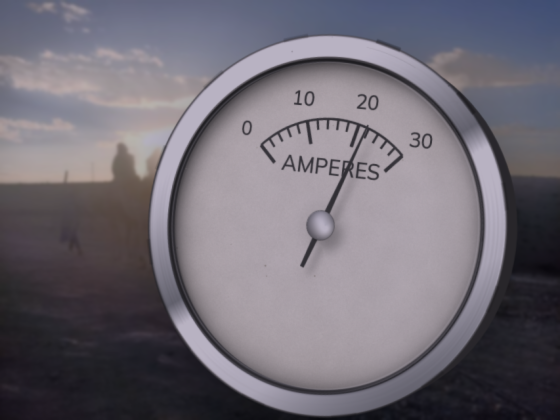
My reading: {"value": 22, "unit": "A"}
